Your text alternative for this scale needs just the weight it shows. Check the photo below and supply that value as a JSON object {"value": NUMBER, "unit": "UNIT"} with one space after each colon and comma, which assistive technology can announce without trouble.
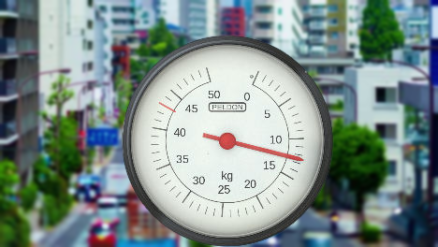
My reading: {"value": 12.5, "unit": "kg"}
